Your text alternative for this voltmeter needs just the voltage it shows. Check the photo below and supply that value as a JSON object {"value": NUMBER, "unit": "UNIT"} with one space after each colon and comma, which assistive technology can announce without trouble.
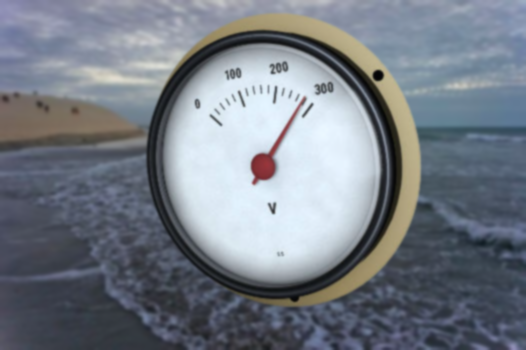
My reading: {"value": 280, "unit": "V"}
